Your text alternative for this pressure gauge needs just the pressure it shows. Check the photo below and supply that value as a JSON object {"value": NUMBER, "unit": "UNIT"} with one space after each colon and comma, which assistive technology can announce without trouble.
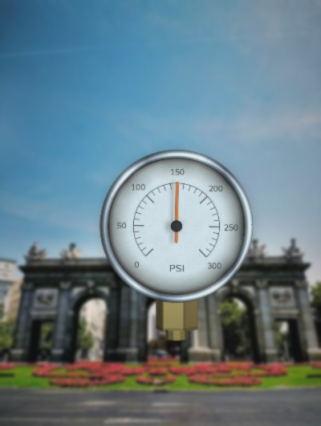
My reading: {"value": 150, "unit": "psi"}
